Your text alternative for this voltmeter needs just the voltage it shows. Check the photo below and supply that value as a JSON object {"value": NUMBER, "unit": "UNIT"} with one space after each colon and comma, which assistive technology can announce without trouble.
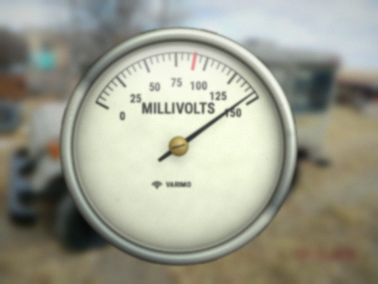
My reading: {"value": 145, "unit": "mV"}
